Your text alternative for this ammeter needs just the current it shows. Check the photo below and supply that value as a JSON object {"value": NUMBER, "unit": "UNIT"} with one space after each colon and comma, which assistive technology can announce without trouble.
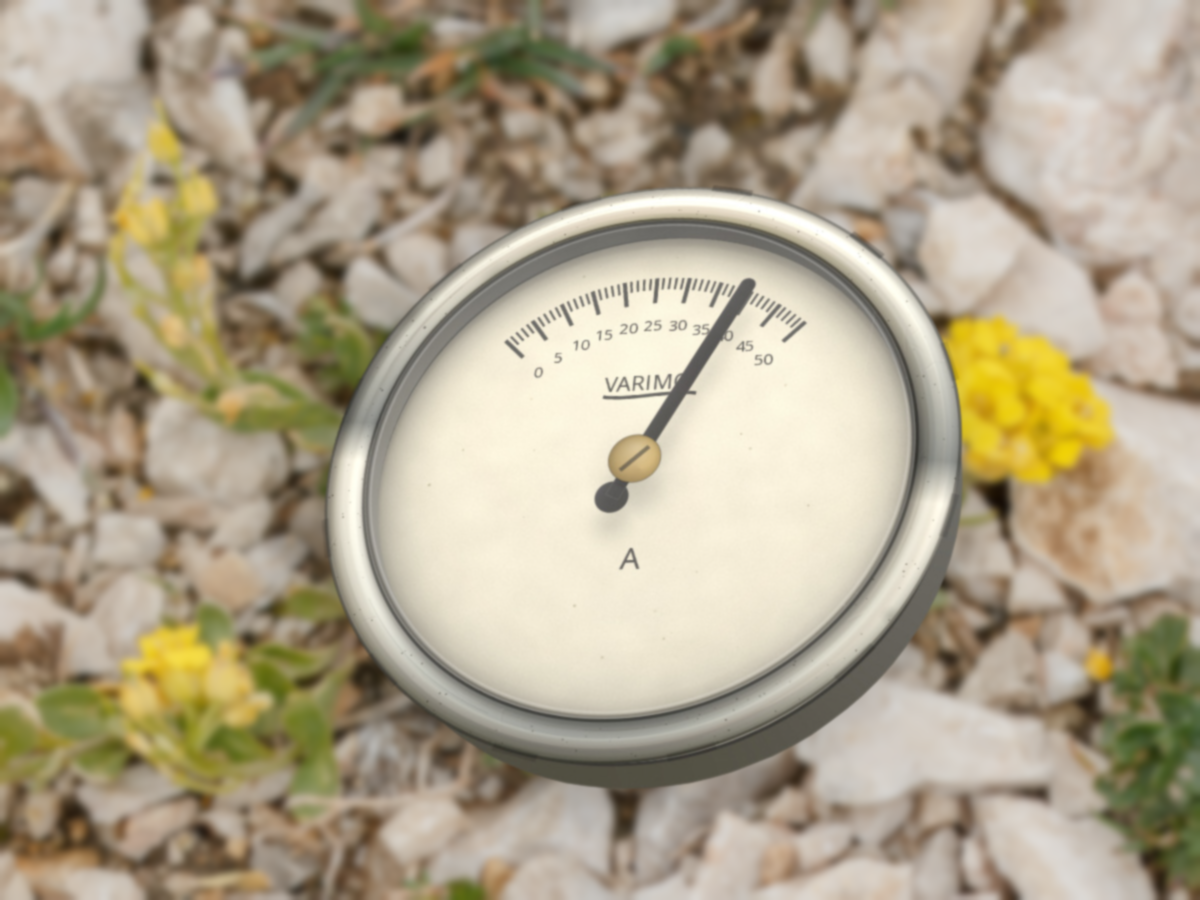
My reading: {"value": 40, "unit": "A"}
